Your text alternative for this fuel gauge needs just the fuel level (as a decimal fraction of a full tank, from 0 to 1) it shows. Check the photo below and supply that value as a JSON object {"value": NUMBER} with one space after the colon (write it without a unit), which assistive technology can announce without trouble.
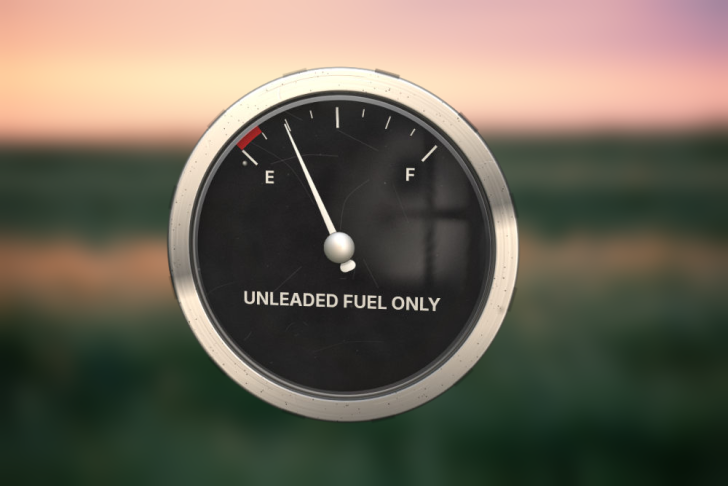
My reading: {"value": 0.25}
